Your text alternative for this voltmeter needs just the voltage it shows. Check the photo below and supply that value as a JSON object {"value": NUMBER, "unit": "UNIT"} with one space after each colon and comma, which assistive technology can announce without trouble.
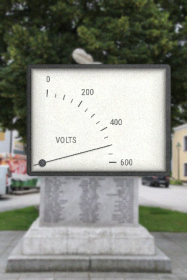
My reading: {"value": 500, "unit": "V"}
